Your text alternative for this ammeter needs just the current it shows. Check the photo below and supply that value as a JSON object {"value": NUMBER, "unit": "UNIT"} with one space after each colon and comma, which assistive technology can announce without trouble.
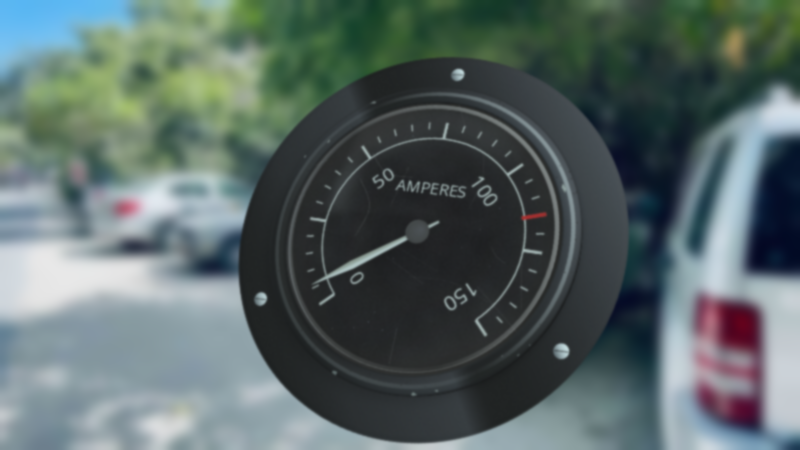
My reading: {"value": 5, "unit": "A"}
